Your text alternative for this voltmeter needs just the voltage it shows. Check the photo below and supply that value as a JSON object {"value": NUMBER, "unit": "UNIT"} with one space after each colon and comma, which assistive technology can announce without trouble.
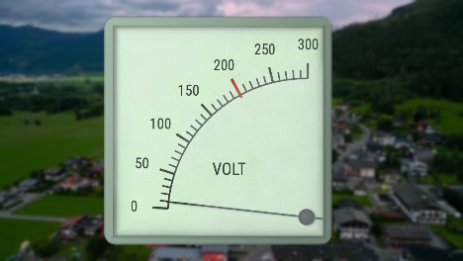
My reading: {"value": 10, "unit": "V"}
